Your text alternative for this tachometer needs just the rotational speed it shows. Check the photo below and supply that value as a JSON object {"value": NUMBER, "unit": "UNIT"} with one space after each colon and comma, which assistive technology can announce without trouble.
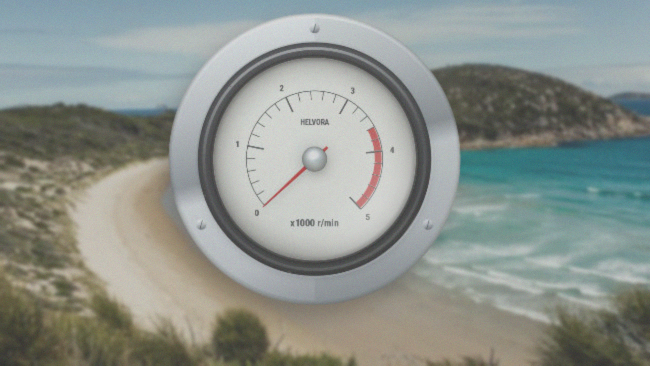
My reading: {"value": 0, "unit": "rpm"}
